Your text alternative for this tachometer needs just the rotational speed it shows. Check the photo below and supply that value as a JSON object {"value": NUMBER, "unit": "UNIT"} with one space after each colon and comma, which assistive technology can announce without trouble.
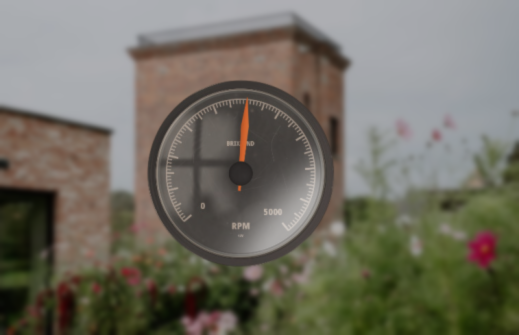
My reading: {"value": 2500, "unit": "rpm"}
